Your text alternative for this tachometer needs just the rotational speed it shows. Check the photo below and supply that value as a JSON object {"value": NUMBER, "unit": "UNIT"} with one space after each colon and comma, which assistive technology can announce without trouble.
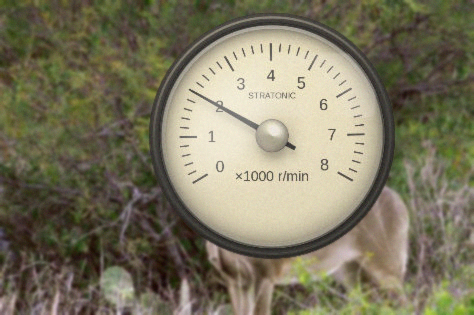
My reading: {"value": 2000, "unit": "rpm"}
